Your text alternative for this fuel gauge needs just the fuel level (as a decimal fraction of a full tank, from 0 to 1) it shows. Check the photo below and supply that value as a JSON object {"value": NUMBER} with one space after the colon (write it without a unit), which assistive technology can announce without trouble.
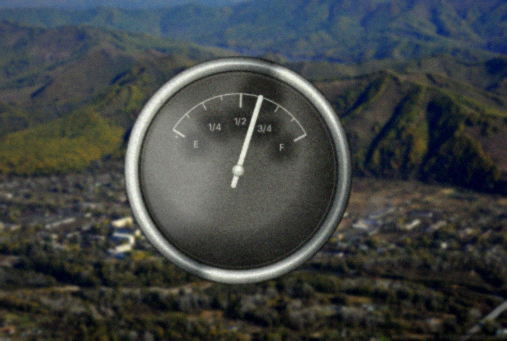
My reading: {"value": 0.625}
